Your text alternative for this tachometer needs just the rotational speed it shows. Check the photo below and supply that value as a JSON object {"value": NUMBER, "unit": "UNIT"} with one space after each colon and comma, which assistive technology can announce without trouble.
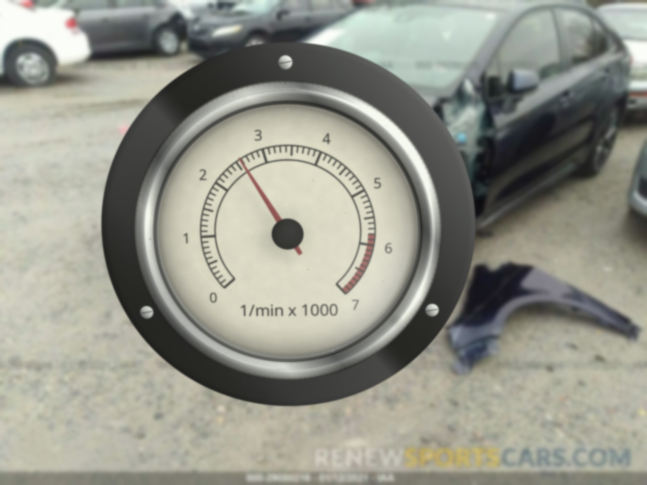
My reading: {"value": 2600, "unit": "rpm"}
